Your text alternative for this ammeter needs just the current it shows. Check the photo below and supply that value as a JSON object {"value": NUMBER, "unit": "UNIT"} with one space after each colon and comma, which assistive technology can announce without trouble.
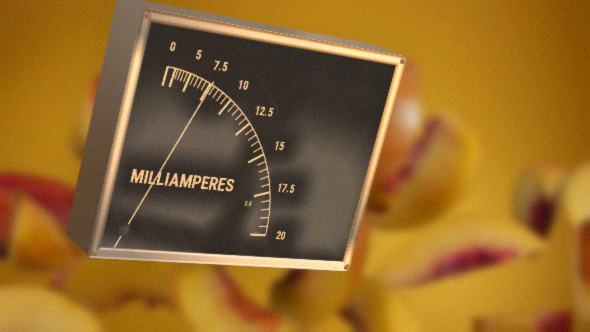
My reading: {"value": 7.5, "unit": "mA"}
